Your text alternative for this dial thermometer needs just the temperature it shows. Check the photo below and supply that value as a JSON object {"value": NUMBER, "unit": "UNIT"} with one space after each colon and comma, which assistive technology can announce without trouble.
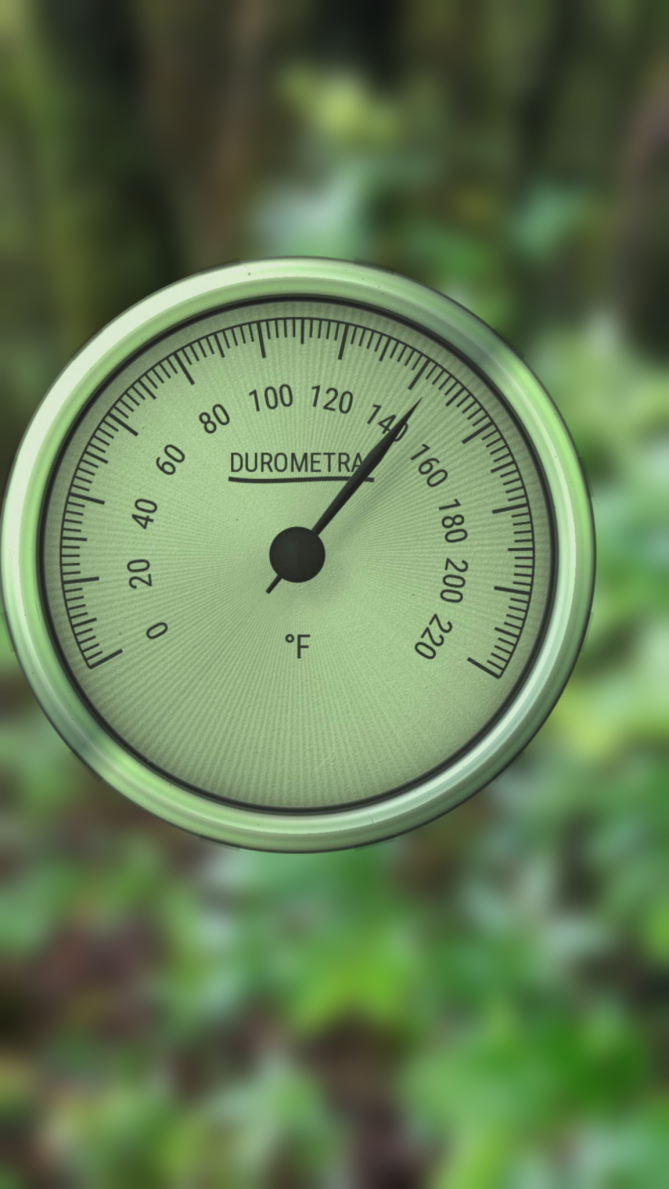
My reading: {"value": 144, "unit": "°F"}
